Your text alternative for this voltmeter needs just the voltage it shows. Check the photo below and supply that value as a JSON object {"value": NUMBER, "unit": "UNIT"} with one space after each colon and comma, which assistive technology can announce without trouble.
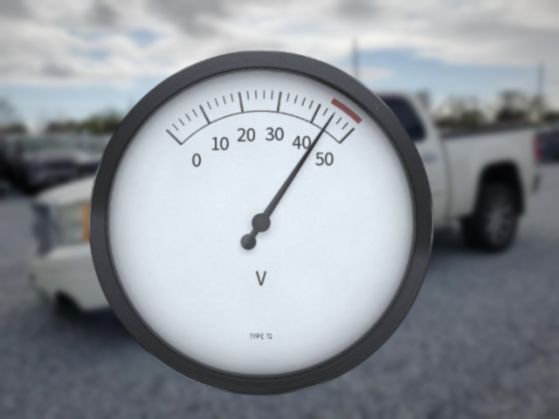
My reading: {"value": 44, "unit": "V"}
